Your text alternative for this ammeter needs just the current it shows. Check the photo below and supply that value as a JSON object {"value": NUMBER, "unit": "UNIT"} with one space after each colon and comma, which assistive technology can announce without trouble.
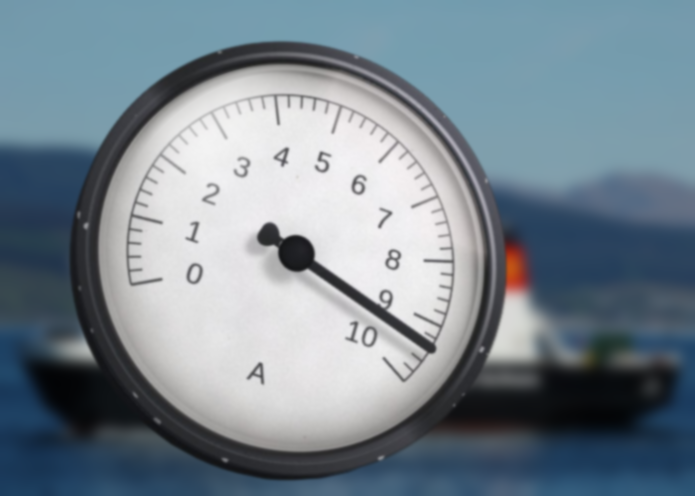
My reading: {"value": 9.4, "unit": "A"}
